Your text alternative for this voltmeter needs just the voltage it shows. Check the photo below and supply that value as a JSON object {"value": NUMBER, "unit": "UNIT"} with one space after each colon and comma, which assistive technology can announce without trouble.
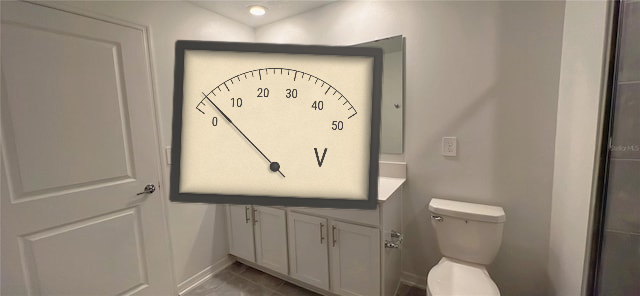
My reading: {"value": 4, "unit": "V"}
